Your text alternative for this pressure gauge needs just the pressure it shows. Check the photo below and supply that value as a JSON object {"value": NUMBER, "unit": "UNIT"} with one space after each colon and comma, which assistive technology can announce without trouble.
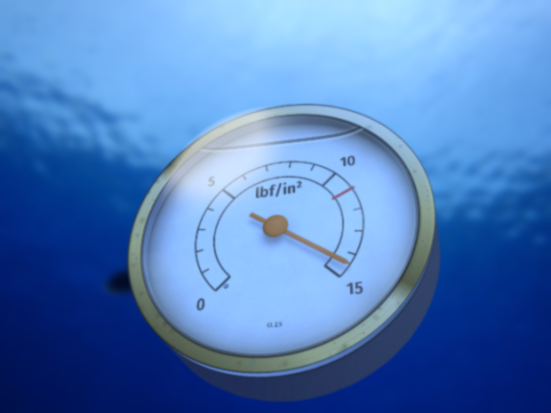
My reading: {"value": 14.5, "unit": "psi"}
